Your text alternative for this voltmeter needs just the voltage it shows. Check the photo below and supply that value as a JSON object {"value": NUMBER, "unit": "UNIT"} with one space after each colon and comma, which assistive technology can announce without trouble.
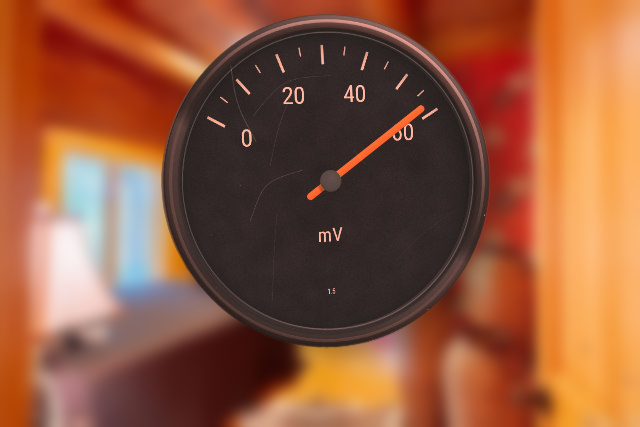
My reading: {"value": 57.5, "unit": "mV"}
